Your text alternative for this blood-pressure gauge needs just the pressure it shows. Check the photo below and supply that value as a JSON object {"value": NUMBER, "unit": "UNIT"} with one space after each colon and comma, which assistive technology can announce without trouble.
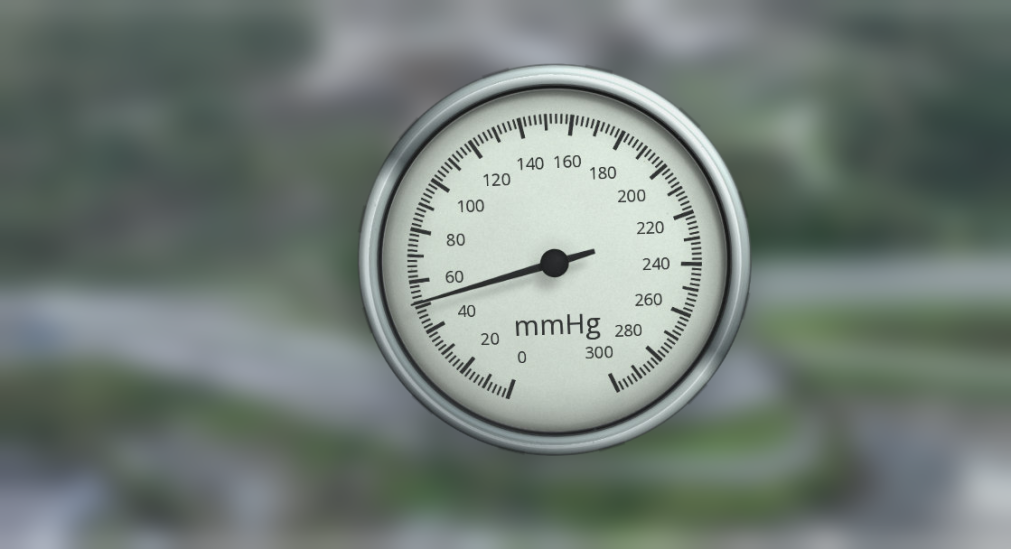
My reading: {"value": 52, "unit": "mmHg"}
